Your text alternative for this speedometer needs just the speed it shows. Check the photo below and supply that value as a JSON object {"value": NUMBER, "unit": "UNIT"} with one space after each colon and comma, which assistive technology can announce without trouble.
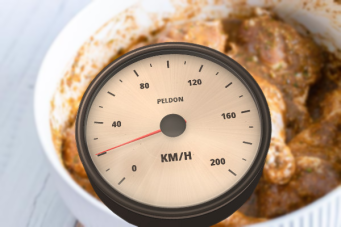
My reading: {"value": 20, "unit": "km/h"}
